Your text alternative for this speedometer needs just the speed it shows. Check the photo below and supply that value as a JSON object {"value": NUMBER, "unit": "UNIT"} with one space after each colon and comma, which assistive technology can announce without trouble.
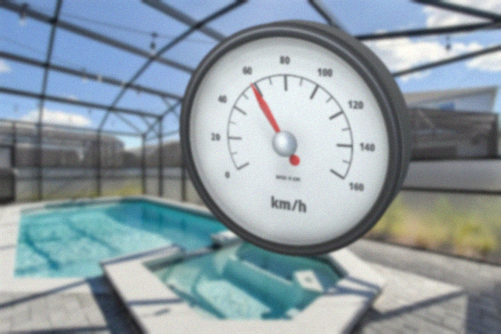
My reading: {"value": 60, "unit": "km/h"}
